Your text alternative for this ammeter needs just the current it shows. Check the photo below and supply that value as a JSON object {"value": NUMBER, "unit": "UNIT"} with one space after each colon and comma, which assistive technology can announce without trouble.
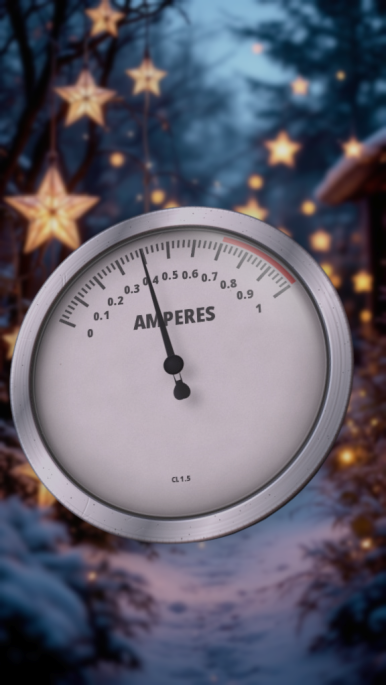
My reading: {"value": 0.4, "unit": "A"}
